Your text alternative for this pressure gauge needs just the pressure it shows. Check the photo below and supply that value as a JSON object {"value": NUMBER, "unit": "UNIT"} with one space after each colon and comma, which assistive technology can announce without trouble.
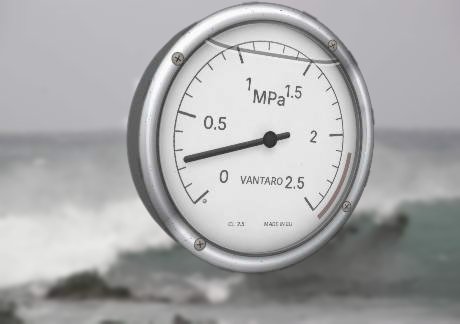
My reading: {"value": 0.25, "unit": "MPa"}
